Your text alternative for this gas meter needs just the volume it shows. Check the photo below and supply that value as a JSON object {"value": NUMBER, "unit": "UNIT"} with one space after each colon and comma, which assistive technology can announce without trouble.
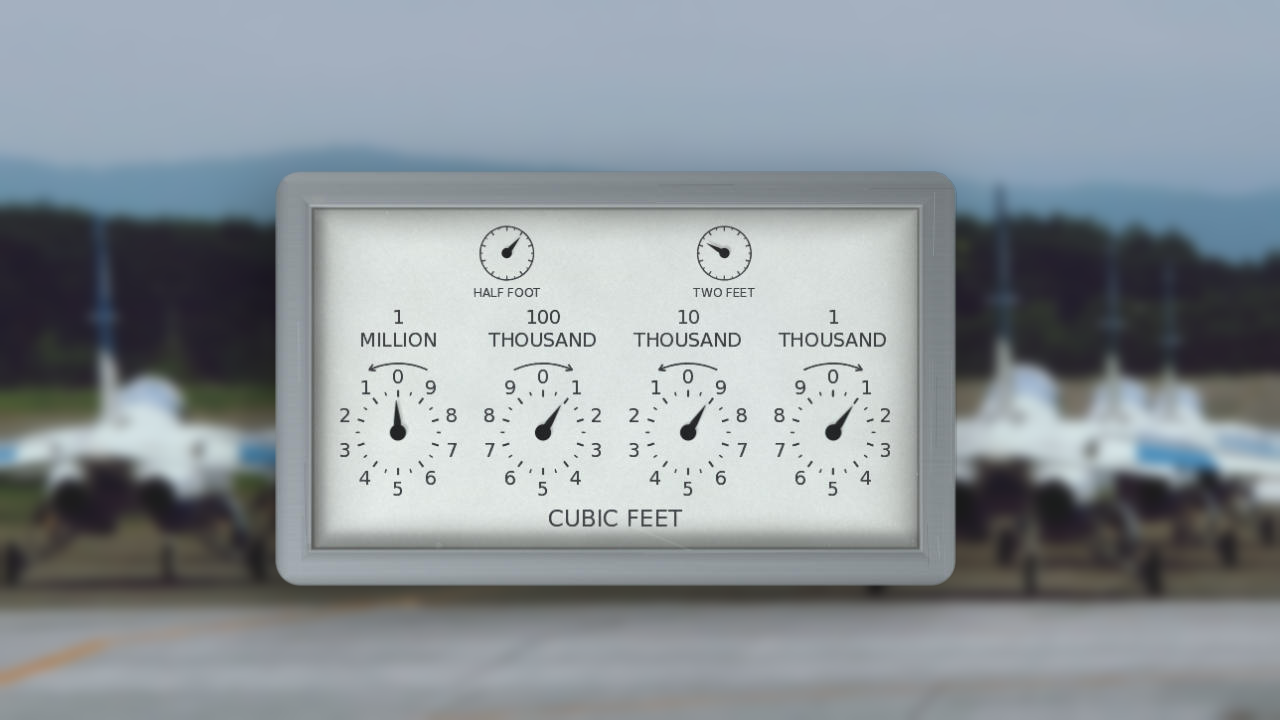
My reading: {"value": 9100, "unit": "ft³"}
